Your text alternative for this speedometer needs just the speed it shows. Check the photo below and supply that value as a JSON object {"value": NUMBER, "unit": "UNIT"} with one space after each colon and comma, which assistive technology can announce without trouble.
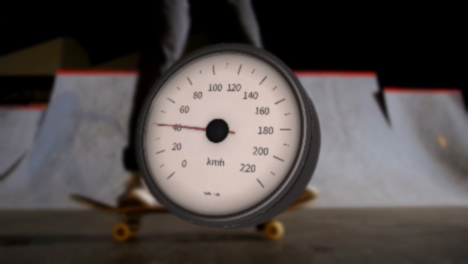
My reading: {"value": 40, "unit": "km/h"}
